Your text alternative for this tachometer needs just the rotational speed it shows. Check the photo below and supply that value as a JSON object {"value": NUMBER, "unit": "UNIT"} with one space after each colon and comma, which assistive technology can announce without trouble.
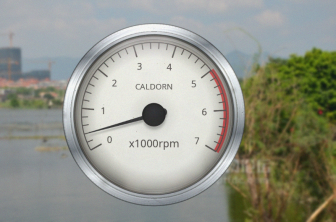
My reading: {"value": 400, "unit": "rpm"}
